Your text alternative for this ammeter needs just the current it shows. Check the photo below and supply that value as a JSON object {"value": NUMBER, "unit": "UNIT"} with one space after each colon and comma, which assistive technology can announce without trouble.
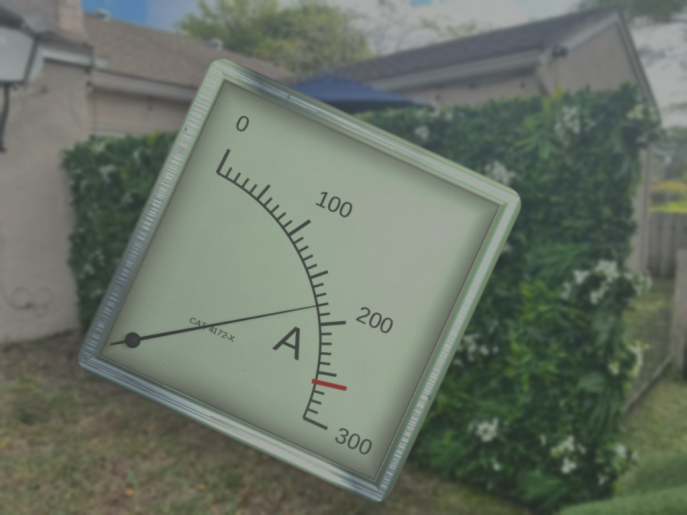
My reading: {"value": 180, "unit": "A"}
